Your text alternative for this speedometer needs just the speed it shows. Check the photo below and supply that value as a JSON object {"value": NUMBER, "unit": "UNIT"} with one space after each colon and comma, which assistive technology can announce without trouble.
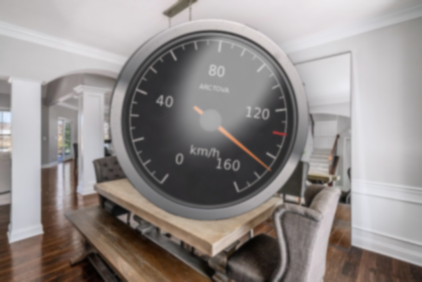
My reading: {"value": 145, "unit": "km/h"}
